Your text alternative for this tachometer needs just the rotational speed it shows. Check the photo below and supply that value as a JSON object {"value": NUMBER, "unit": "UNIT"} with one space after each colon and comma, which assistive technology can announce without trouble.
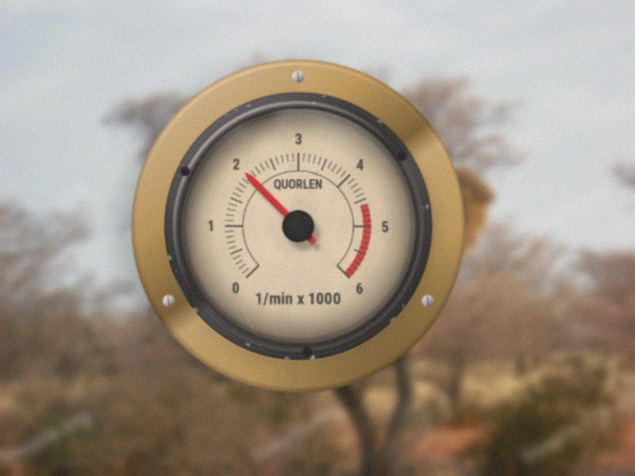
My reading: {"value": 2000, "unit": "rpm"}
